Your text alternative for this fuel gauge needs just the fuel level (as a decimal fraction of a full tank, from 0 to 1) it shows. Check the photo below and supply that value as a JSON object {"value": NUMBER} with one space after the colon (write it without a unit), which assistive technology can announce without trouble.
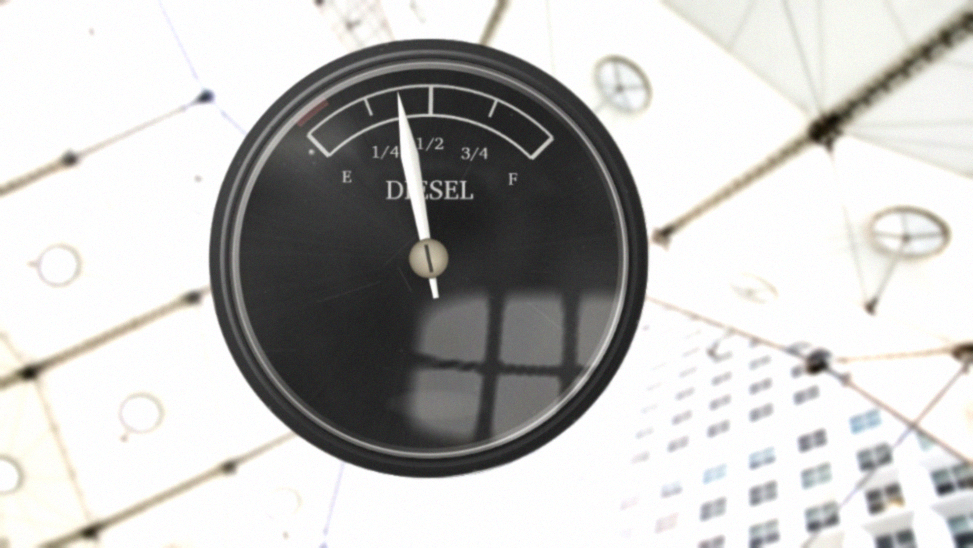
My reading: {"value": 0.375}
